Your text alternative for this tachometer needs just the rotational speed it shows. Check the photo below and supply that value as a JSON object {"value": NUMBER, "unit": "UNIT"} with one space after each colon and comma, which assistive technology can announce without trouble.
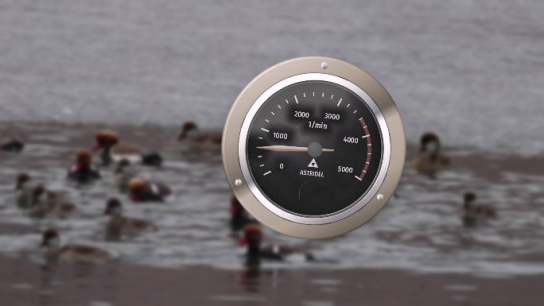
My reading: {"value": 600, "unit": "rpm"}
